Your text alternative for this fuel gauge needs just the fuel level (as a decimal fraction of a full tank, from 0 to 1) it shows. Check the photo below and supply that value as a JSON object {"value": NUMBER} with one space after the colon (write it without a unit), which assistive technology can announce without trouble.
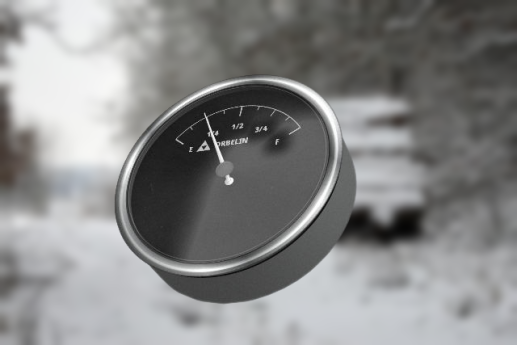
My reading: {"value": 0.25}
